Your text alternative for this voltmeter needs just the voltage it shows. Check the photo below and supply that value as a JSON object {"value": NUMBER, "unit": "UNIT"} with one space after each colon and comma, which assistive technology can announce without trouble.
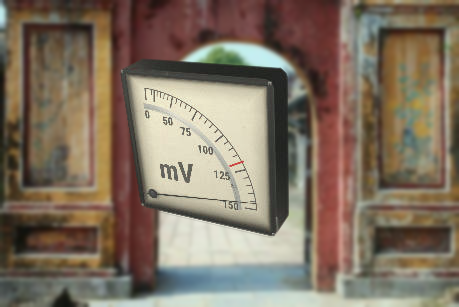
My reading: {"value": 145, "unit": "mV"}
